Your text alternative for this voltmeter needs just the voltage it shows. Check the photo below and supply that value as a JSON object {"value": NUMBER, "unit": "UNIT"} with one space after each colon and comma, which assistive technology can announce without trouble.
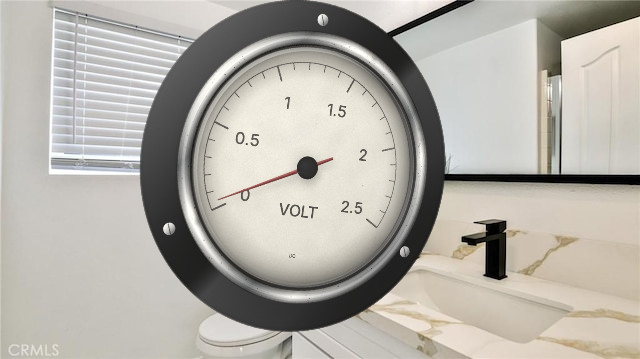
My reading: {"value": 0.05, "unit": "V"}
